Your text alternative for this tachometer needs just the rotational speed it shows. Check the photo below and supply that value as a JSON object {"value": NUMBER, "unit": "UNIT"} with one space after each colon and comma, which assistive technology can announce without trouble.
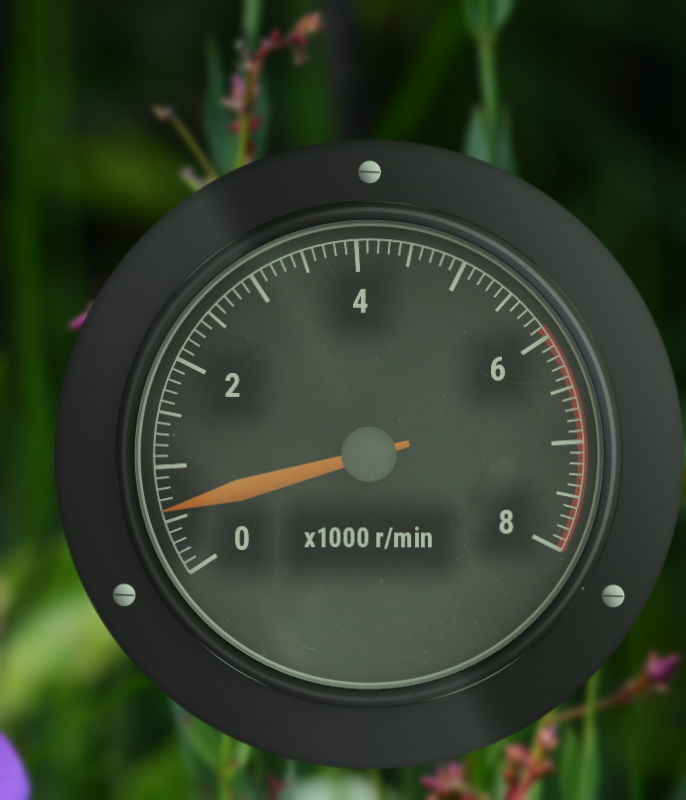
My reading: {"value": 600, "unit": "rpm"}
